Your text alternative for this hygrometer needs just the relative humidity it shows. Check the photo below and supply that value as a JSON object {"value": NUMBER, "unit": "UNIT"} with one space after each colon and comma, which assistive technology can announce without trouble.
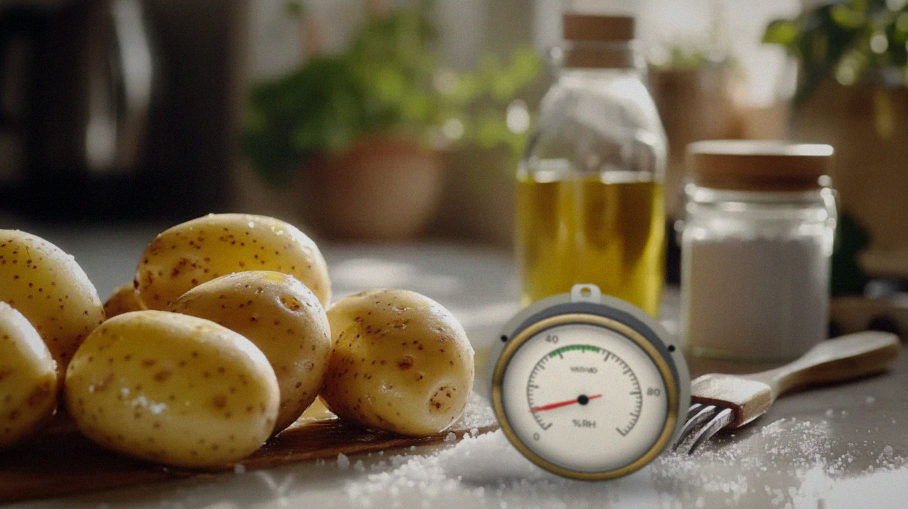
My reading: {"value": 10, "unit": "%"}
